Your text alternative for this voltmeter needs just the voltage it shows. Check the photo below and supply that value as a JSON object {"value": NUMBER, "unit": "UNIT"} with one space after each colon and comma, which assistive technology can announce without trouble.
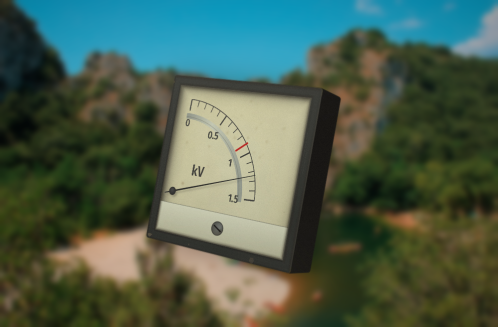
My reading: {"value": 1.25, "unit": "kV"}
